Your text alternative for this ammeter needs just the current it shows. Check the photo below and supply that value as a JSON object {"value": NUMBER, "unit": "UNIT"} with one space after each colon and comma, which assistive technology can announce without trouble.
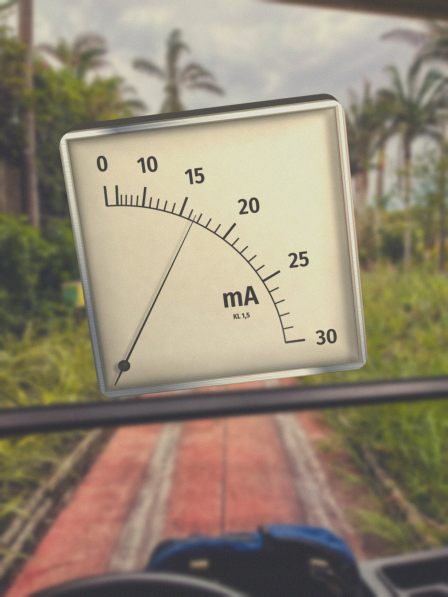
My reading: {"value": 16.5, "unit": "mA"}
